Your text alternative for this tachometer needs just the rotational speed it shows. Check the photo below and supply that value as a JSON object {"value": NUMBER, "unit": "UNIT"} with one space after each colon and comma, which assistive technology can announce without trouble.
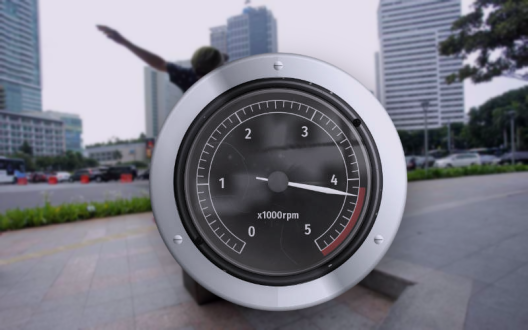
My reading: {"value": 4200, "unit": "rpm"}
